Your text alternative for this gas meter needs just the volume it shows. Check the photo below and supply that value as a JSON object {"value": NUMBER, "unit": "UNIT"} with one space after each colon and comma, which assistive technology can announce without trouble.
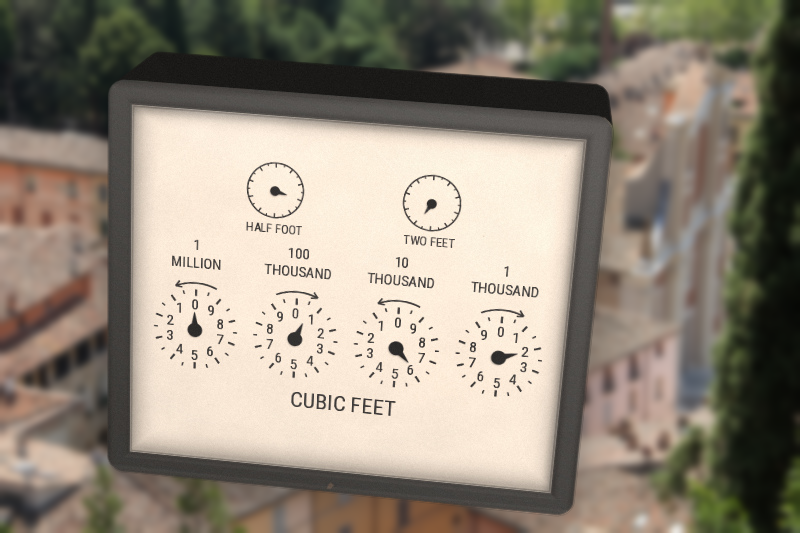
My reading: {"value": 6200, "unit": "ft³"}
